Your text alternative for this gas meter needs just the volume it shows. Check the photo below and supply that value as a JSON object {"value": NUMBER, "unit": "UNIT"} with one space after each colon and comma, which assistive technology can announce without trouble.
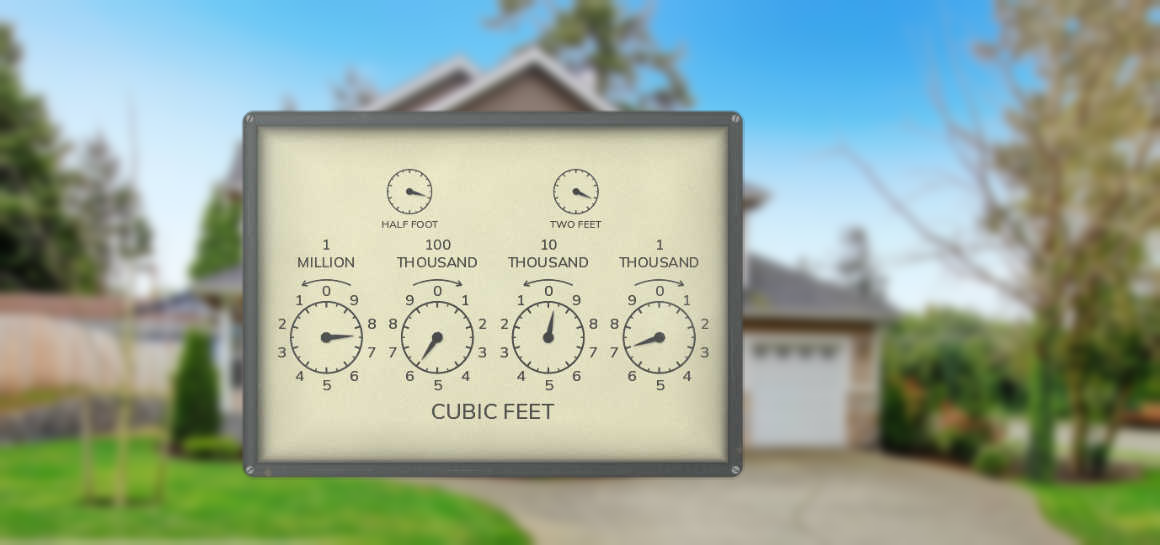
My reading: {"value": 759700, "unit": "ft³"}
